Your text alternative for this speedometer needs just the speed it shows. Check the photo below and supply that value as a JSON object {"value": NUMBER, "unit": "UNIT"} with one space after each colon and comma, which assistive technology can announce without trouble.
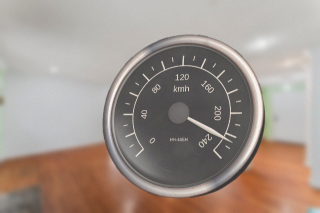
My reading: {"value": 225, "unit": "km/h"}
